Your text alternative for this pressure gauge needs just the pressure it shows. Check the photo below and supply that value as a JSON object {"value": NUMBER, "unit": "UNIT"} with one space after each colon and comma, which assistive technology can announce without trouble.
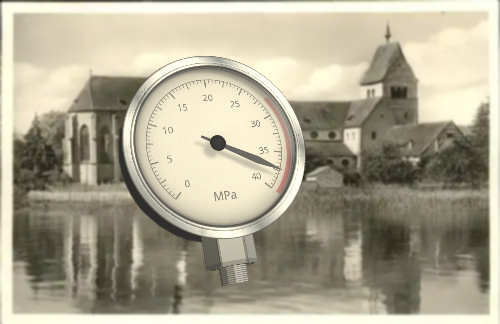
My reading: {"value": 37.5, "unit": "MPa"}
